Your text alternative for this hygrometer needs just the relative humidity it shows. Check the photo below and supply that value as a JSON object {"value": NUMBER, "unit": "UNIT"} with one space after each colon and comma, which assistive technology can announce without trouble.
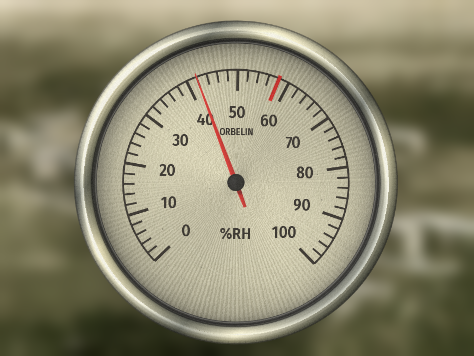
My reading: {"value": 42, "unit": "%"}
